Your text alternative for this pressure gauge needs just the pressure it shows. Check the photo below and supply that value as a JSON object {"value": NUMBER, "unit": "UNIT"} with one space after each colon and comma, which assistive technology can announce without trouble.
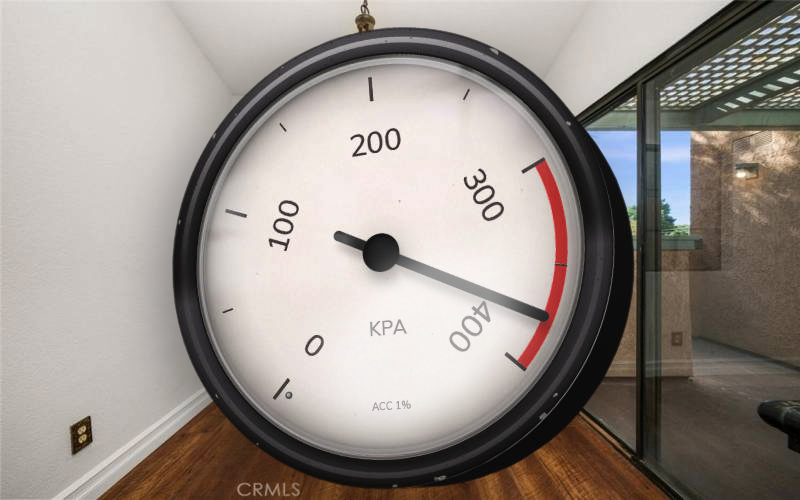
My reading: {"value": 375, "unit": "kPa"}
